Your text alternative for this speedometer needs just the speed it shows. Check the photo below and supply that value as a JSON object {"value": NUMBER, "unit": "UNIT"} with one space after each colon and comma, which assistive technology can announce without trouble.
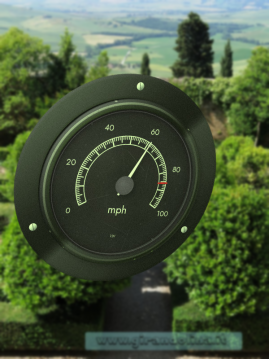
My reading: {"value": 60, "unit": "mph"}
